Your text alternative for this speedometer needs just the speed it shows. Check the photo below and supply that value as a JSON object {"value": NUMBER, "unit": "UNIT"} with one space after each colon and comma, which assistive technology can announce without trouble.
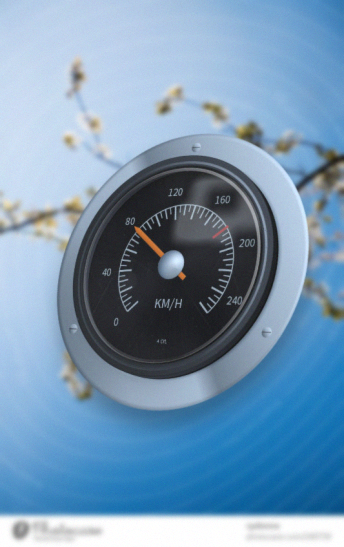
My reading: {"value": 80, "unit": "km/h"}
